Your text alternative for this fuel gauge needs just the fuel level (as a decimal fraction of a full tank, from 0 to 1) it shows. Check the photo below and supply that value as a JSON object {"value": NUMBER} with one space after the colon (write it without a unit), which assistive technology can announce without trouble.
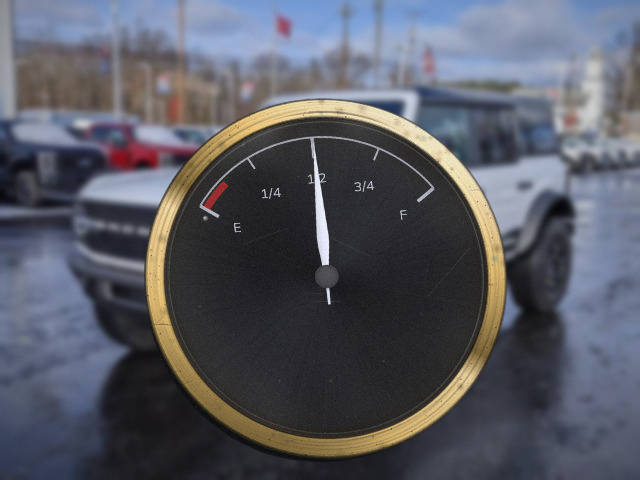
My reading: {"value": 0.5}
